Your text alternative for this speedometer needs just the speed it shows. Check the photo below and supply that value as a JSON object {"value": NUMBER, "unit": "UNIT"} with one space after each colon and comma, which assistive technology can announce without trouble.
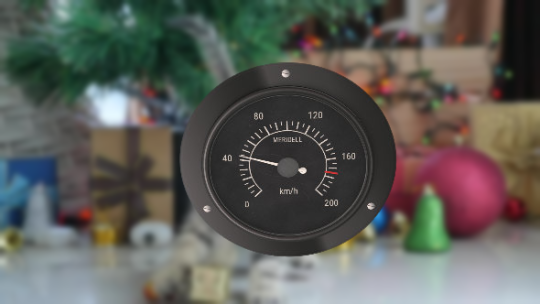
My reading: {"value": 45, "unit": "km/h"}
